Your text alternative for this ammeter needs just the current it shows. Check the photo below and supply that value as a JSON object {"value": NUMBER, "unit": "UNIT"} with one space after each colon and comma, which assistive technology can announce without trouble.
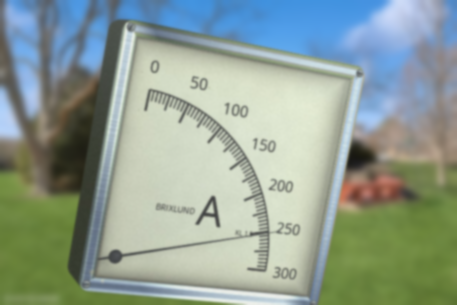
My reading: {"value": 250, "unit": "A"}
